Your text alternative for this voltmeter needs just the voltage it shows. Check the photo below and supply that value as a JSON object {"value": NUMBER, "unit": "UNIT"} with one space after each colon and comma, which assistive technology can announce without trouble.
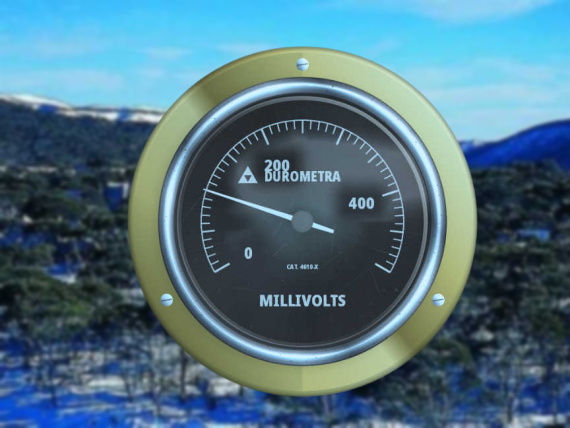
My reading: {"value": 100, "unit": "mV"}
